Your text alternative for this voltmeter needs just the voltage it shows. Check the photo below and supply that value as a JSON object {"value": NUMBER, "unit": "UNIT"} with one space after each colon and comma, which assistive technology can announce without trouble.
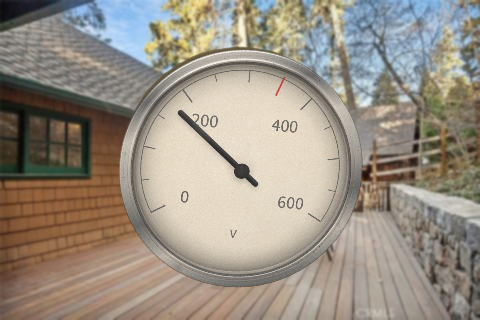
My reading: {"value": 175, "unit": "V"}
